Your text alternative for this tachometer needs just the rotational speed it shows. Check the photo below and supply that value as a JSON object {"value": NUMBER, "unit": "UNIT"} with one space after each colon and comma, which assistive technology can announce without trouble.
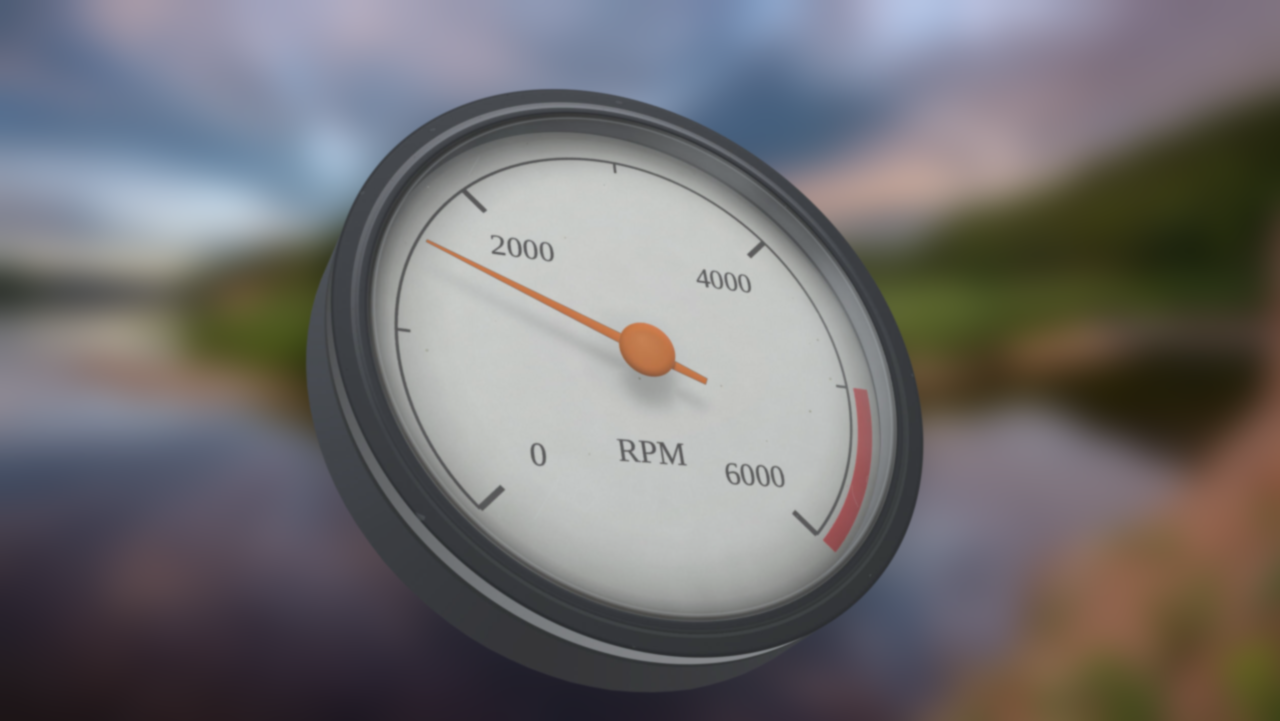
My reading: {"value": 1500, "unit": "rpm"}
